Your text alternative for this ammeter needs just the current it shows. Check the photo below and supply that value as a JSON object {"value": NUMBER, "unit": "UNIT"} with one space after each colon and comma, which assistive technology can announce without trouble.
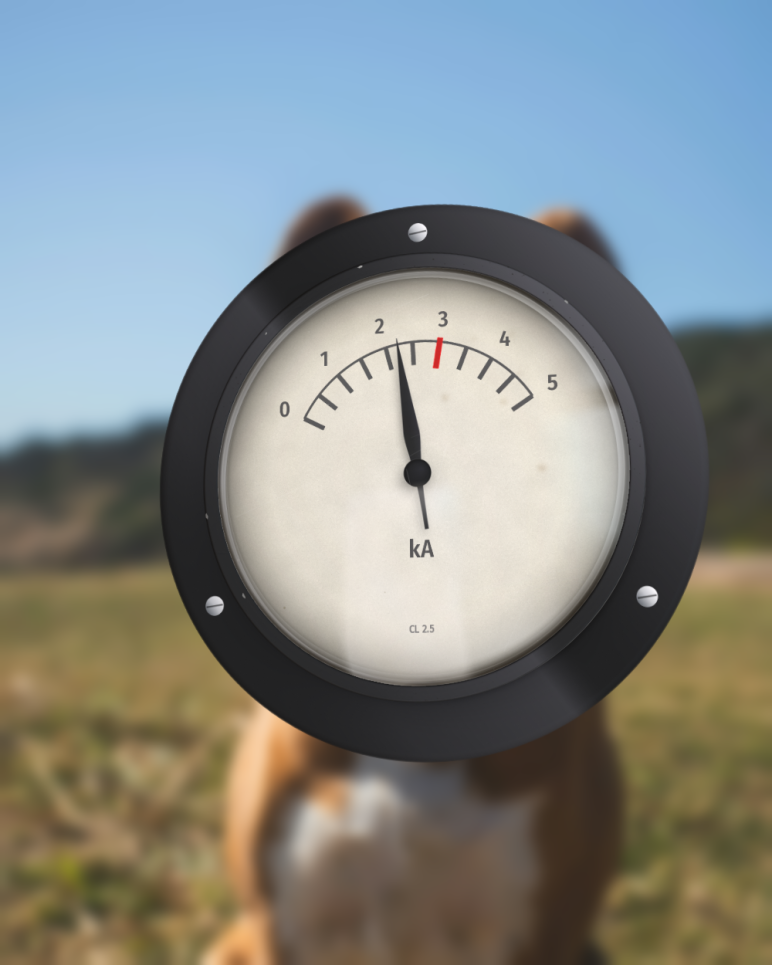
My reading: {"value": 2.25, "unit": "kA"}
